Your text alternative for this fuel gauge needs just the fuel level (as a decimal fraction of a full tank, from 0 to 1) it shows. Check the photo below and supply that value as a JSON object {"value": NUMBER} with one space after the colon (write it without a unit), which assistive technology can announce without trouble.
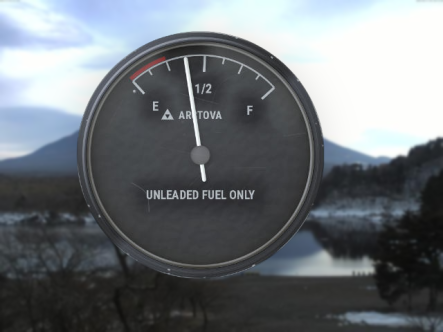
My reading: {"value": 0.375}
